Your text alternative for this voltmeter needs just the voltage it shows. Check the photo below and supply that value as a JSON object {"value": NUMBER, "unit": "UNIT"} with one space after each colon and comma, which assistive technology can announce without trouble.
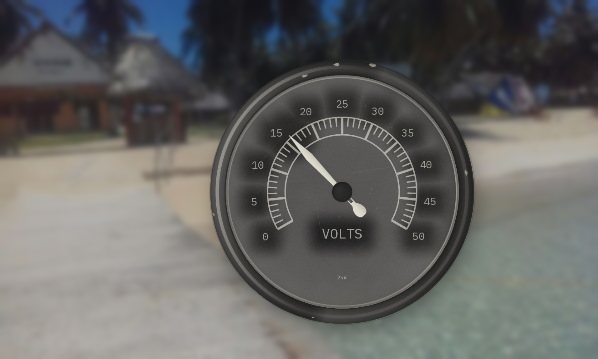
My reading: {"value": 16, "unit": "V"}
